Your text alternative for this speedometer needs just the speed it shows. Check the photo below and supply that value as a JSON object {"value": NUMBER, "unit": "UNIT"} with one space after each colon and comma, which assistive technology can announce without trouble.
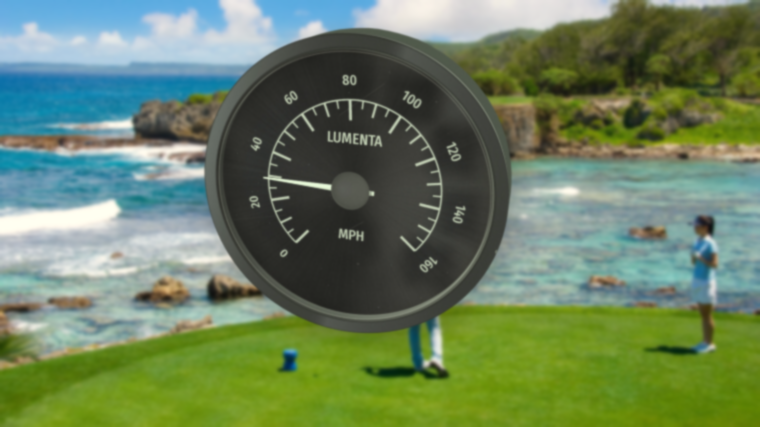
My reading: {"value": 30, "unit": "mph"}
